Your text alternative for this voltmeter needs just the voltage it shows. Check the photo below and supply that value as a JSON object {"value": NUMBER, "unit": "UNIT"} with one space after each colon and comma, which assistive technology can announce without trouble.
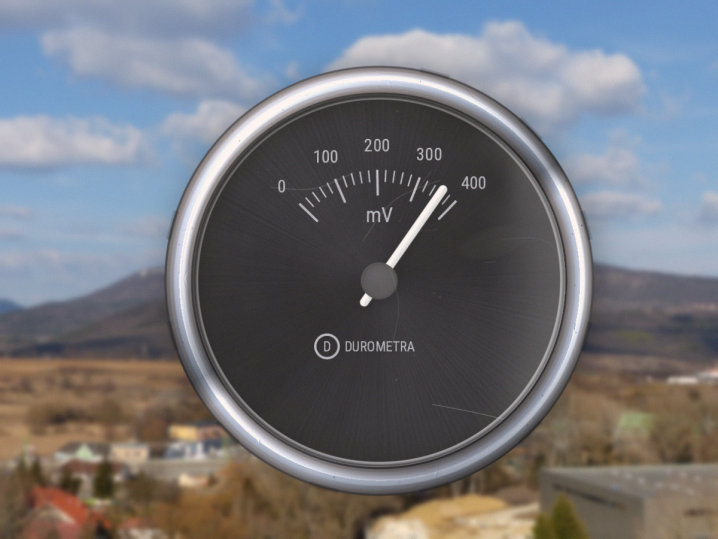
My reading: {"value": 360, "unit": "mV"}
